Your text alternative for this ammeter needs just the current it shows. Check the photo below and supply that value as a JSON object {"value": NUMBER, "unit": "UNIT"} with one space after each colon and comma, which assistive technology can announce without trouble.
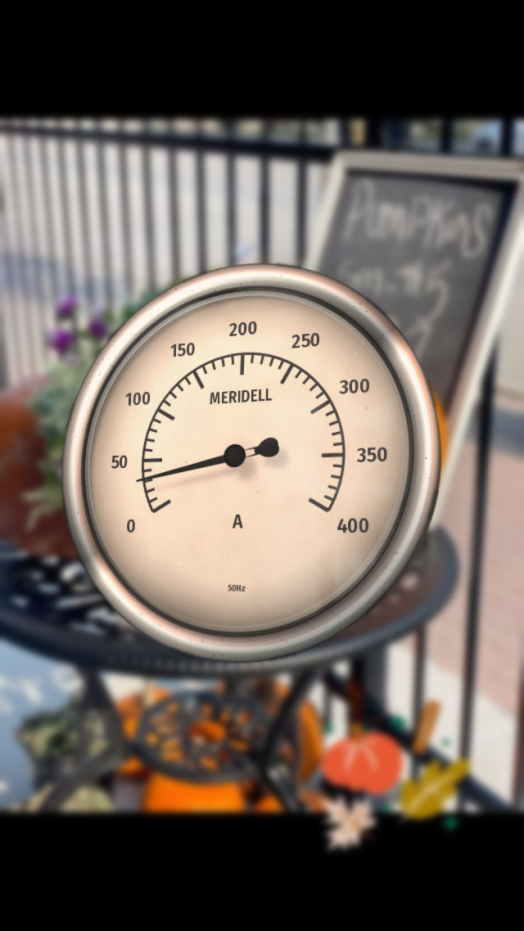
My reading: {"value": 30, "unit": "A"}
